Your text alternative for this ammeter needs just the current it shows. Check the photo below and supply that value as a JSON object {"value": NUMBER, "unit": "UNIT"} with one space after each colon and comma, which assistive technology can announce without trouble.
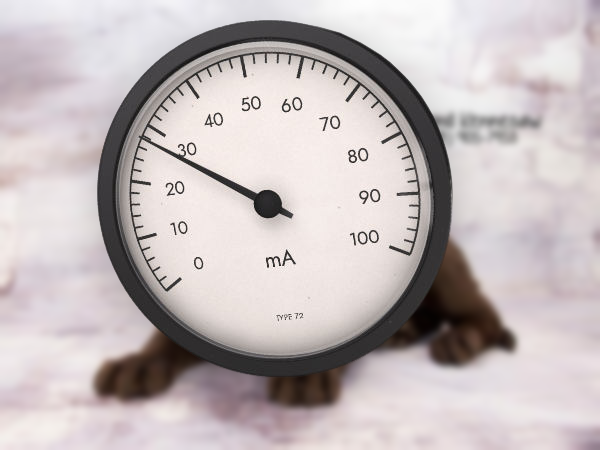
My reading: {"value": 28, "unit": "mA"}
